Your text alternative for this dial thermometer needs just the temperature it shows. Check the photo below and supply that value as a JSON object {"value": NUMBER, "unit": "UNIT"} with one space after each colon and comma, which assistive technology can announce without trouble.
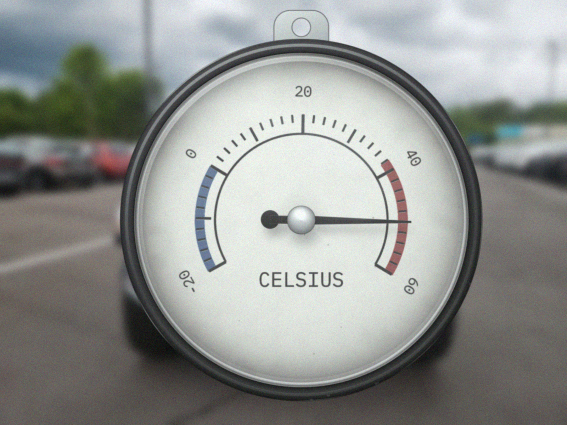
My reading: {"value": 50, "unit": "°C"}
